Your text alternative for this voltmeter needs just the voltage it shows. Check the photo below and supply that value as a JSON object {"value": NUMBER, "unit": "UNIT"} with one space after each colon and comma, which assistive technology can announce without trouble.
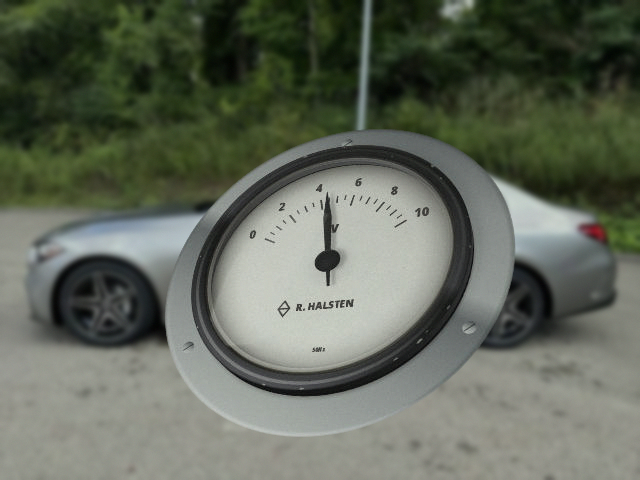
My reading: {"value": 4.5, "unit": "V"}
